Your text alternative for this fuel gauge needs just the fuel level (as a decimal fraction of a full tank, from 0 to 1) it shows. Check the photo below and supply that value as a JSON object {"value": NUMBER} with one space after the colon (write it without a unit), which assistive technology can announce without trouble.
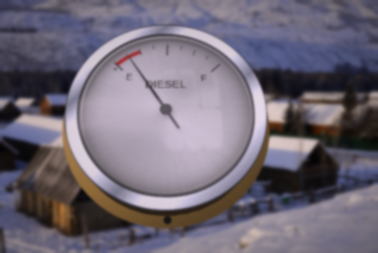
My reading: {"value": 0.125}
